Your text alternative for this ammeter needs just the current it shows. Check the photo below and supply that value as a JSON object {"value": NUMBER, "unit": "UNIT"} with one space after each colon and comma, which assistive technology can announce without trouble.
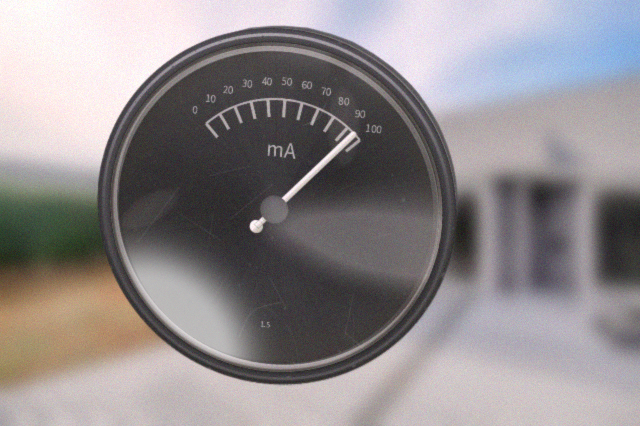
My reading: {"value": 95, "unit": "mA"}
